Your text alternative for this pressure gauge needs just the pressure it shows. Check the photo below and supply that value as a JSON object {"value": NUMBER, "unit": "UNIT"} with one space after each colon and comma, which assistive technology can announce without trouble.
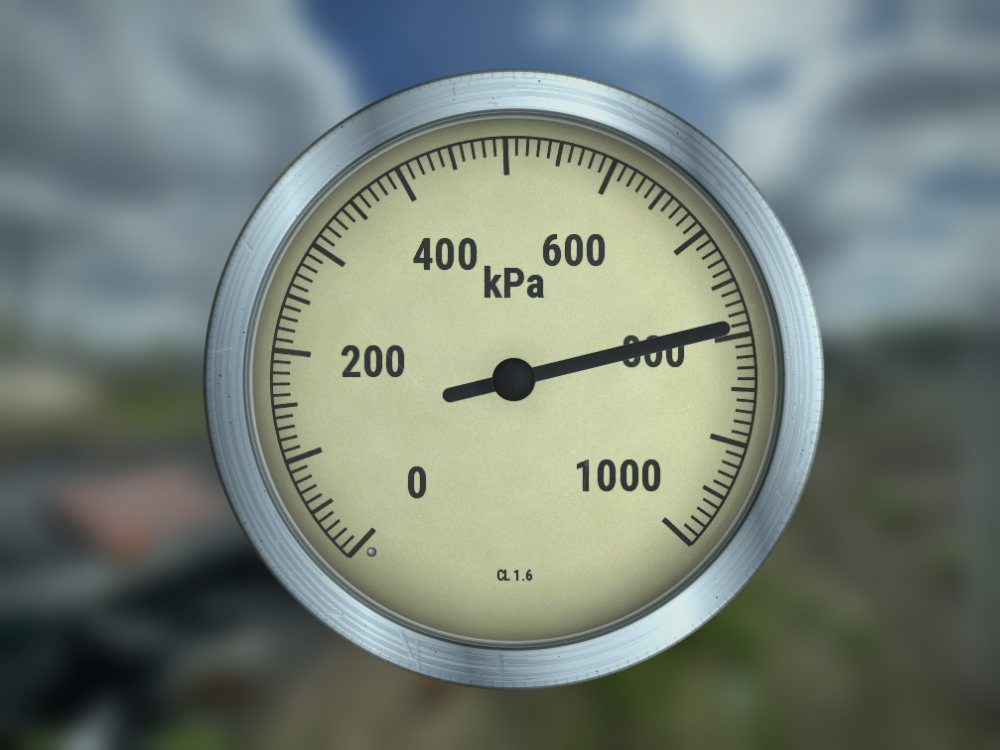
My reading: {"value": 790, "unit": "kPa"}
